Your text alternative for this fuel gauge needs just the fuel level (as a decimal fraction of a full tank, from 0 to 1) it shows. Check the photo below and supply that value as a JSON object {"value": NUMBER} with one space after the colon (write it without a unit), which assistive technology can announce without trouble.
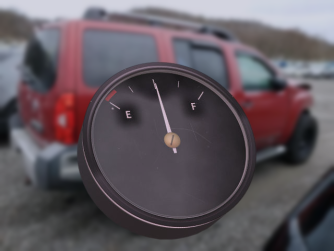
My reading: {"value": 0.5}
